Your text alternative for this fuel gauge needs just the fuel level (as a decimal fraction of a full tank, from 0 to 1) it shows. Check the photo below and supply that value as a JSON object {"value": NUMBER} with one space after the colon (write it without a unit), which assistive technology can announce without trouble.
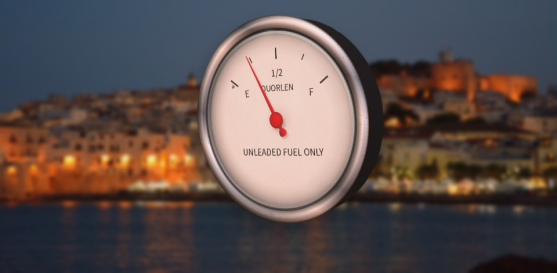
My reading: {"value": 0.25}
